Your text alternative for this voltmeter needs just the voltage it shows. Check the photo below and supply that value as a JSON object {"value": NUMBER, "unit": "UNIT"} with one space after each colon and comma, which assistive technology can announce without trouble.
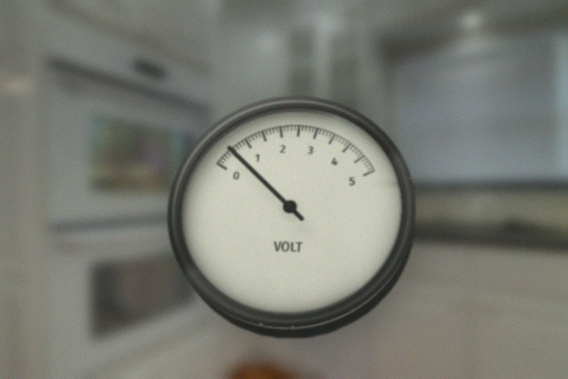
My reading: {"value": 0.5, "unit": "V"}
